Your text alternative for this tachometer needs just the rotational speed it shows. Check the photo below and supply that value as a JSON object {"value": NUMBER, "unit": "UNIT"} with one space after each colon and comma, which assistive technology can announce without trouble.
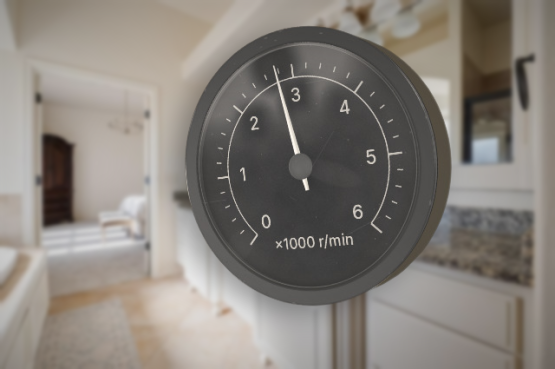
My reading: {"value": 2800, "unit": "rpm"}
